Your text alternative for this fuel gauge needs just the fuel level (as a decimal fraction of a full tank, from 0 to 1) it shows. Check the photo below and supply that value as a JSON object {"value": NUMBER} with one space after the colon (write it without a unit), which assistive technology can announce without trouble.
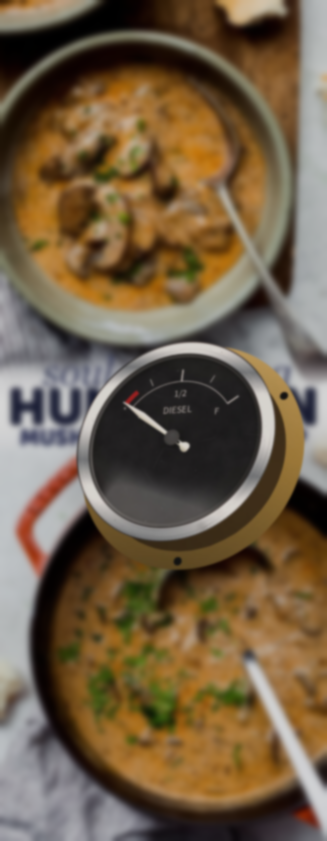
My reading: {"value": 0}
